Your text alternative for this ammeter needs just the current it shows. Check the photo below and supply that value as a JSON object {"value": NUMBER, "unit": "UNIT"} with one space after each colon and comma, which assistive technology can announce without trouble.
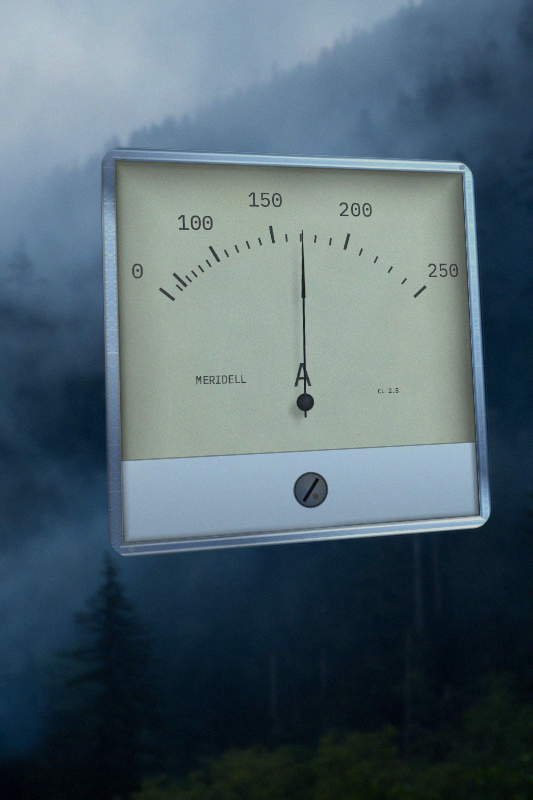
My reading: {"value": 170, "unit": "A"}
